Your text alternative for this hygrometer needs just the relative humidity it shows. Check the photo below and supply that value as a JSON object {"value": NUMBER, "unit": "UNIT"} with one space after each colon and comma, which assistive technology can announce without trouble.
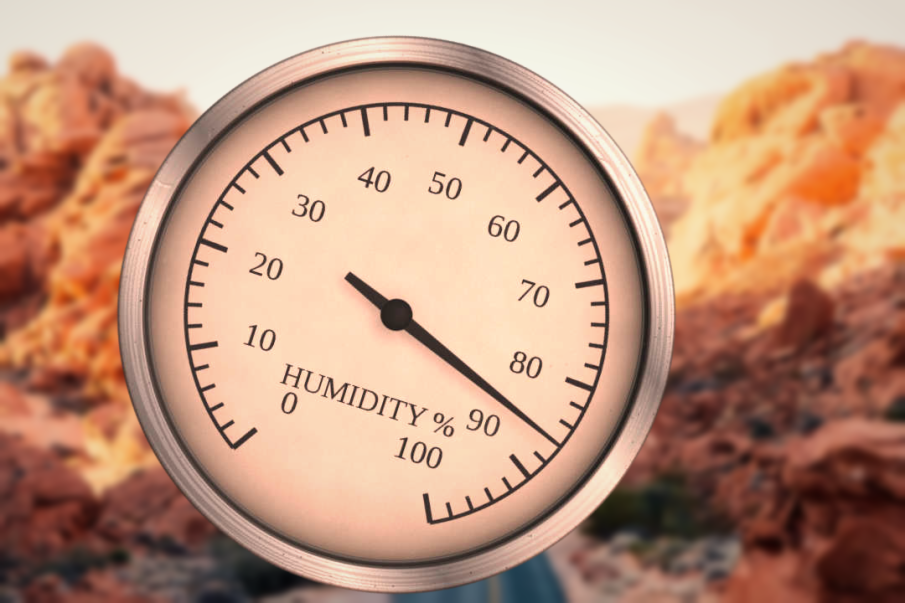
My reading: {"value": 86, "unit": "%"}
